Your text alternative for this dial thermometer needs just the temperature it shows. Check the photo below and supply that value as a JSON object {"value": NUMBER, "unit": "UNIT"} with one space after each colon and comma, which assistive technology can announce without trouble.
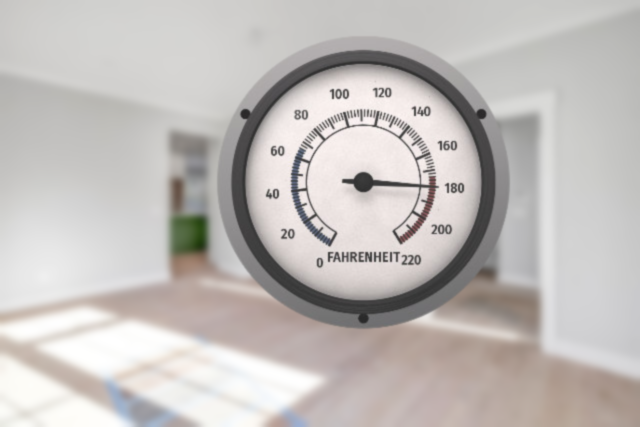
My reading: {"value": 180, "unit": "°F"}
